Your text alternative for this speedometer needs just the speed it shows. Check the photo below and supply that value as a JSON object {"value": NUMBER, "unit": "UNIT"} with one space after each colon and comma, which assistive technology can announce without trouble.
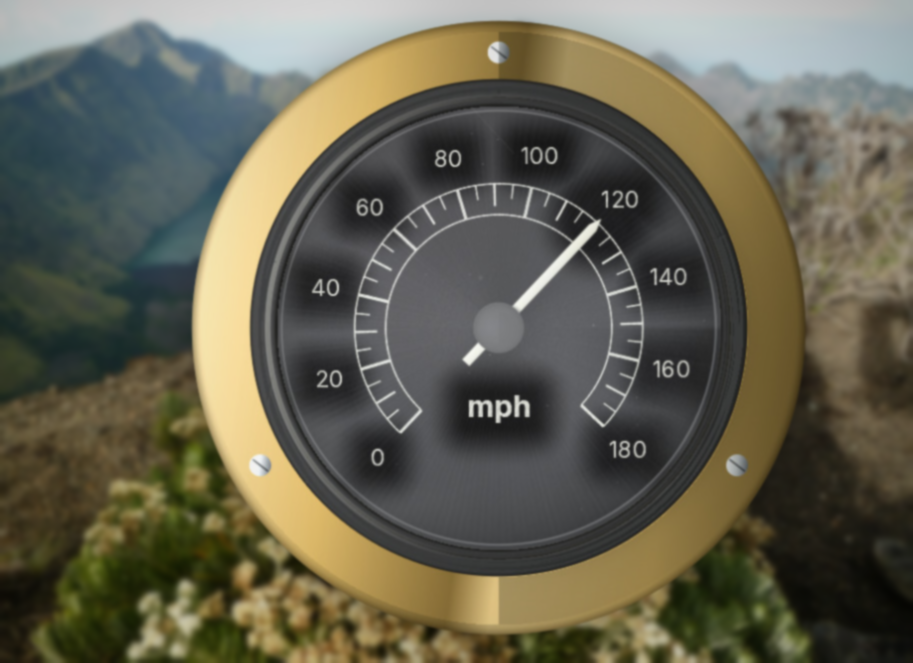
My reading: {"value": 120, "unit": "mph"}
